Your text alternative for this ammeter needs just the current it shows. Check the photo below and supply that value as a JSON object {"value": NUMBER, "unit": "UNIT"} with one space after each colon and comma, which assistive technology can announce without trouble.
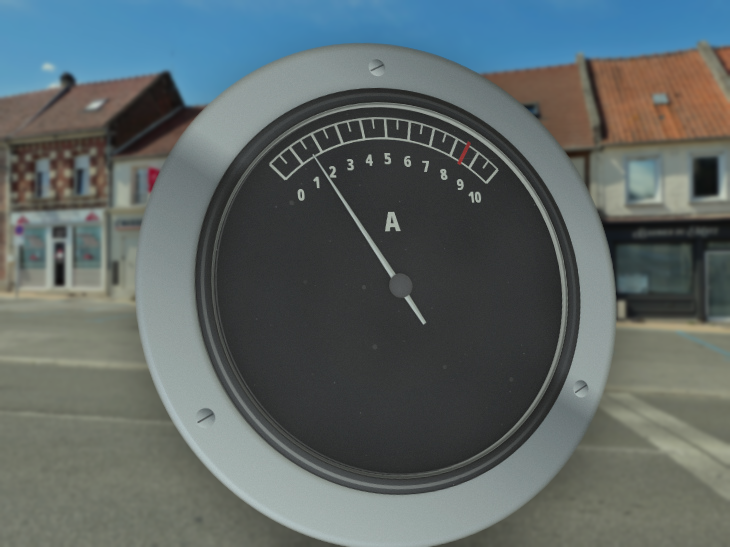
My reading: {"value": 1.5, "unit": "A"}
